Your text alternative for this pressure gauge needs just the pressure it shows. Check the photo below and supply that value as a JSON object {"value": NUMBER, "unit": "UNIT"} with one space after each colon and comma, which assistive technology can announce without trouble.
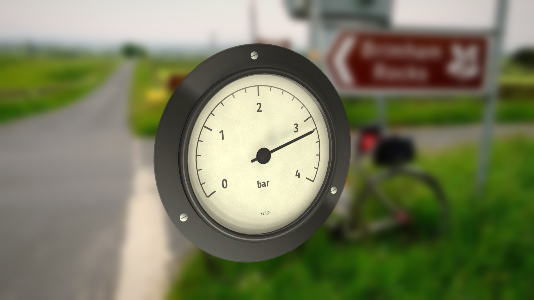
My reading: {"value": 3.2, "unit": "bar"}
